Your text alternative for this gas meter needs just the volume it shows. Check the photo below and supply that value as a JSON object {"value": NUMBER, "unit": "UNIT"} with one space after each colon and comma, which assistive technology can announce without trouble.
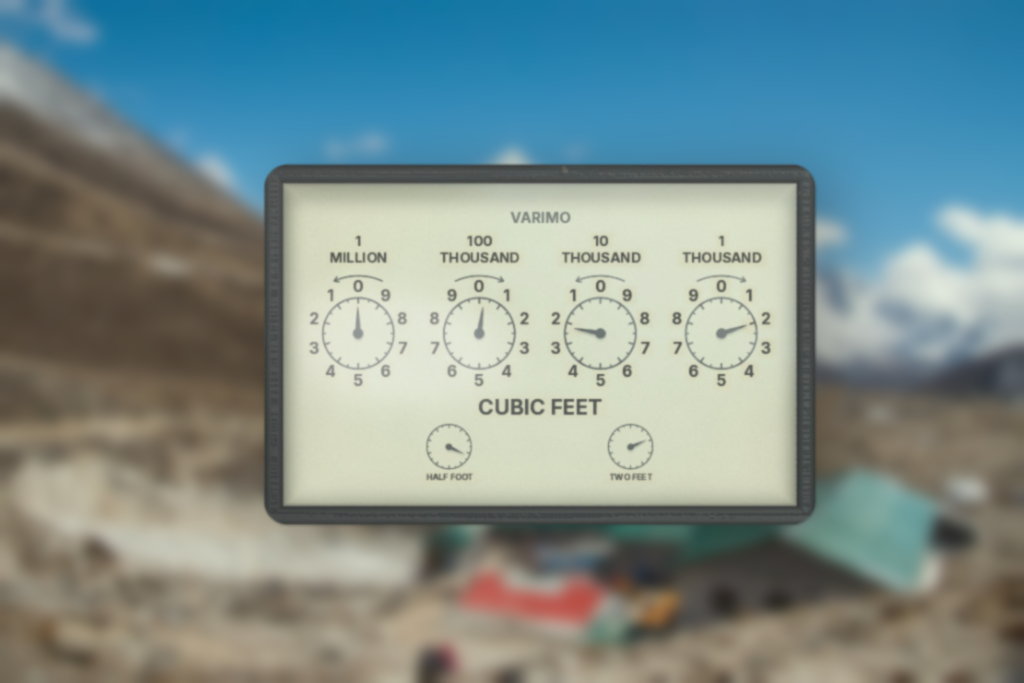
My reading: {"value": 2200, "unit": "ft³"}
